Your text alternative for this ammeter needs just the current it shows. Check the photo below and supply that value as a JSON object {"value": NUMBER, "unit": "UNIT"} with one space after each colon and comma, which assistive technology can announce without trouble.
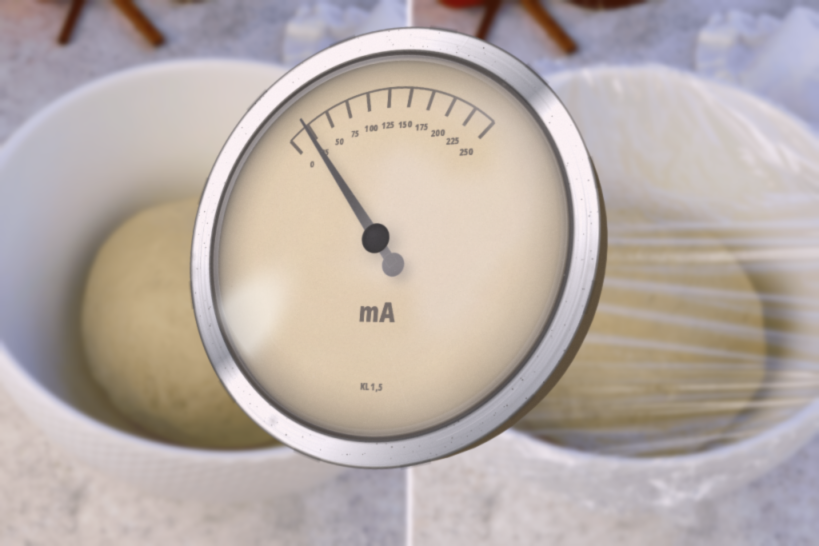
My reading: {"value": 25, "unit": "mA"}
